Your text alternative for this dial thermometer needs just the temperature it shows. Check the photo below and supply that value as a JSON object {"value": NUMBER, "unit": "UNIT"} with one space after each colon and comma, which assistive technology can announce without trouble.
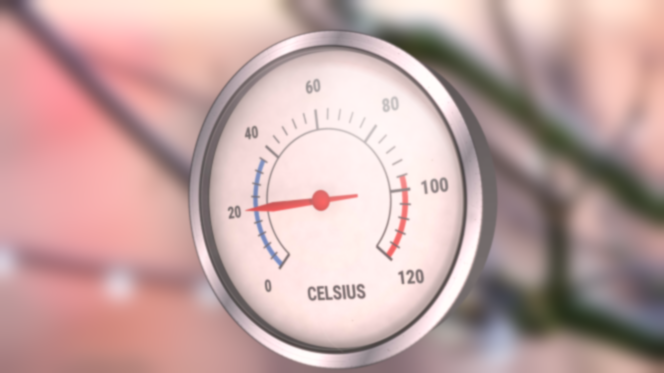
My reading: {"value": 20, "unit": "°C"}
